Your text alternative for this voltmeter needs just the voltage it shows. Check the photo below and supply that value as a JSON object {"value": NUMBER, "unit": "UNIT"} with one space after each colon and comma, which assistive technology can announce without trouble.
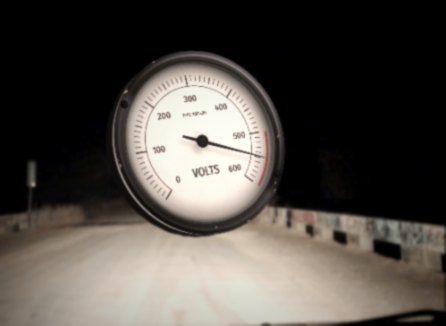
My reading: {"value": 550, "unit": "V"}
